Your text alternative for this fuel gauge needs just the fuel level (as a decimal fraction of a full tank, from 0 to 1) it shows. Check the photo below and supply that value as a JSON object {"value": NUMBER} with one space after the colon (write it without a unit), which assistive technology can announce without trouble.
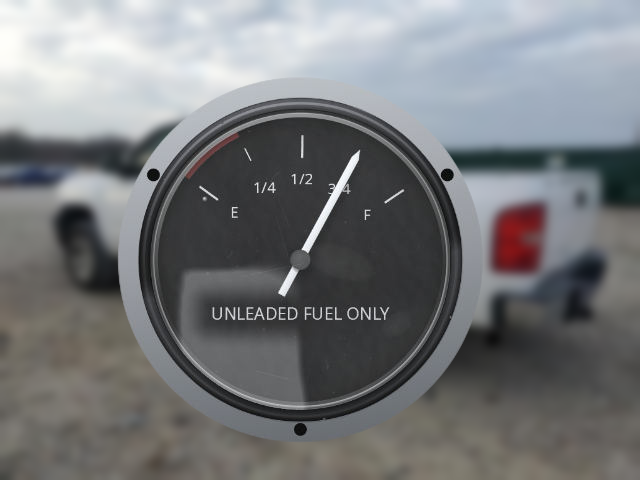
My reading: {"value": 0.75}
